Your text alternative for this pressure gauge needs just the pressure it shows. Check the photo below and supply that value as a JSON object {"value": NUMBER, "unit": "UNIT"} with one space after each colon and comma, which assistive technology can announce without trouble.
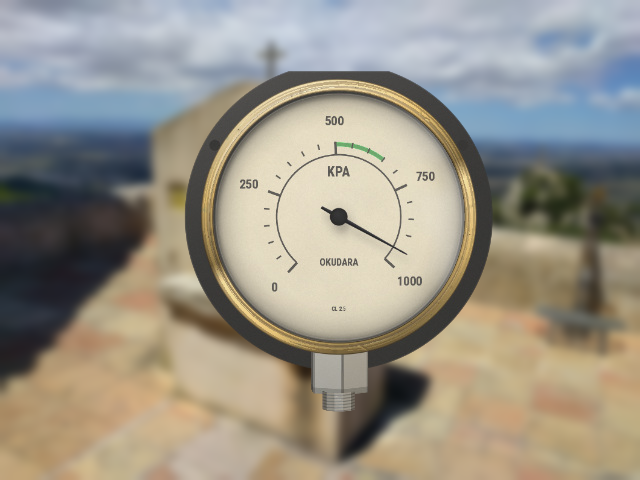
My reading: {"value": 950, "unit": "kPa"}
